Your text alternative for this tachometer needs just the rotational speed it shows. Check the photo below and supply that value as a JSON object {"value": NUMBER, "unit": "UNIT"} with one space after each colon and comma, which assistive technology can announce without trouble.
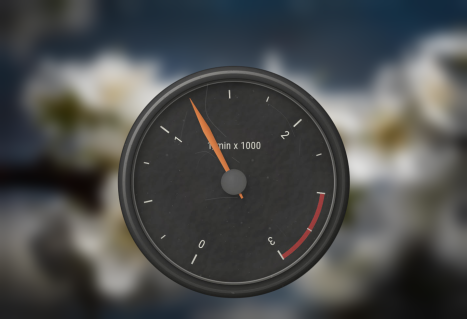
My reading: {"value": 1250, "unit": "rpm"}
